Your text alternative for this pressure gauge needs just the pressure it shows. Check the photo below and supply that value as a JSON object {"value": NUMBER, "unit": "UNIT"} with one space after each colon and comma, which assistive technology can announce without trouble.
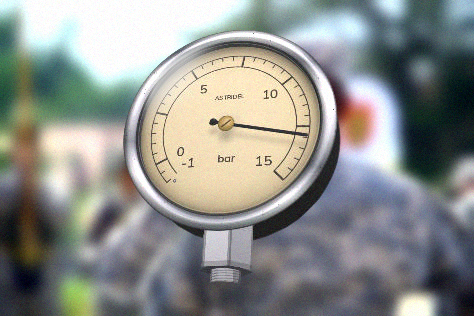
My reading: {"value": 13, "unit": "bar"}
